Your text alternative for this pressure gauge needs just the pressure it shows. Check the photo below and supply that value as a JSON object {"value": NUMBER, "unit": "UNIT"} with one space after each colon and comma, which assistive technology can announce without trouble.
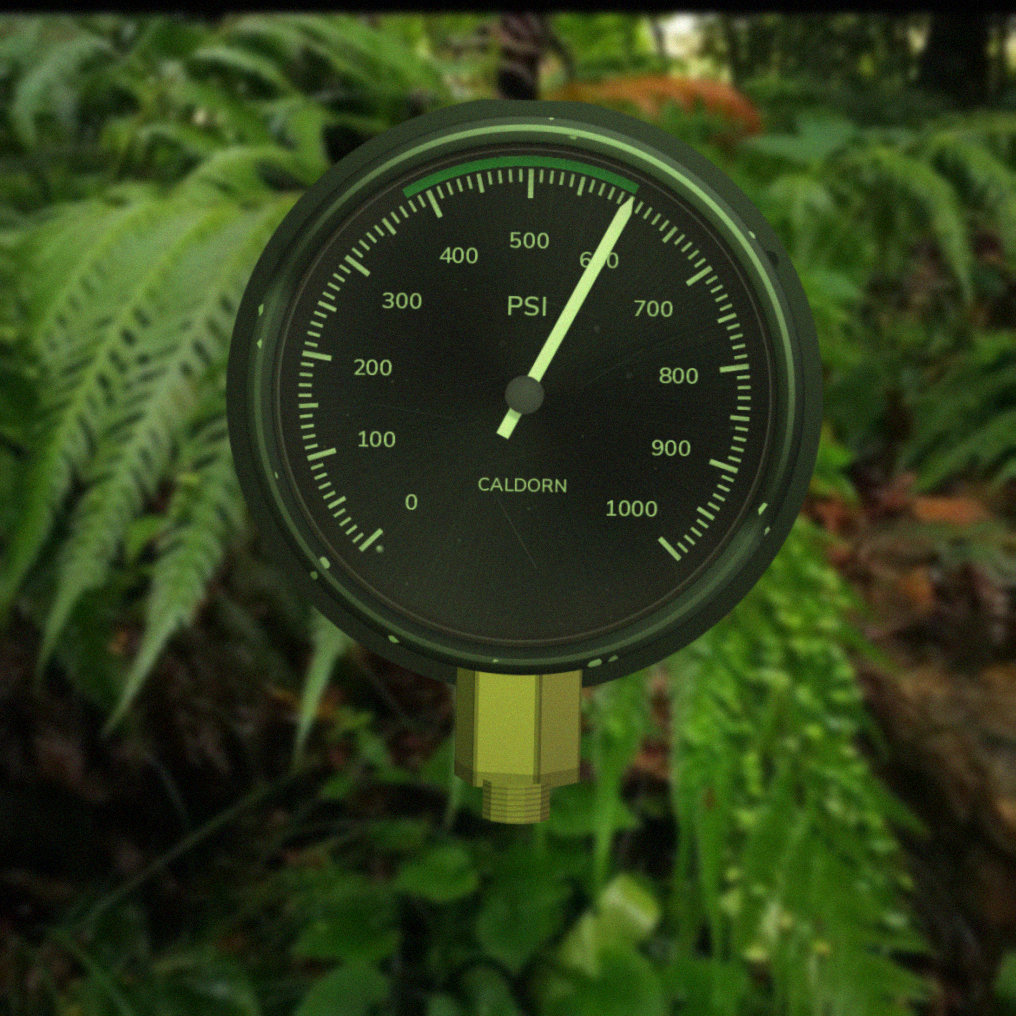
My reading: {"value": 600, "unit": "psi"}
